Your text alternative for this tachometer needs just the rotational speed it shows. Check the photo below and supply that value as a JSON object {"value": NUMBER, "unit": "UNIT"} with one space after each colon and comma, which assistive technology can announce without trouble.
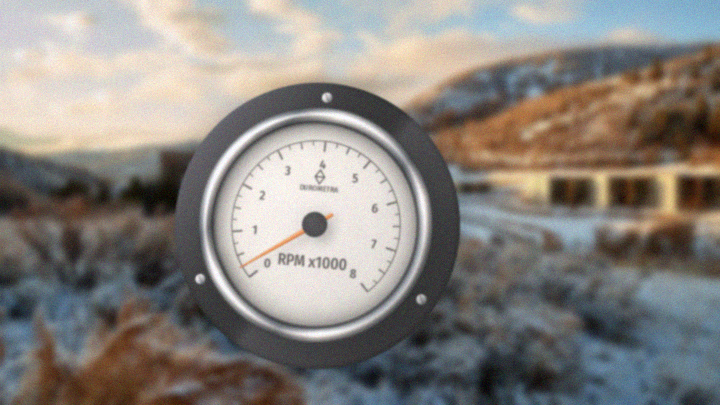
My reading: {"value": 250, "unit": "rpm"}
